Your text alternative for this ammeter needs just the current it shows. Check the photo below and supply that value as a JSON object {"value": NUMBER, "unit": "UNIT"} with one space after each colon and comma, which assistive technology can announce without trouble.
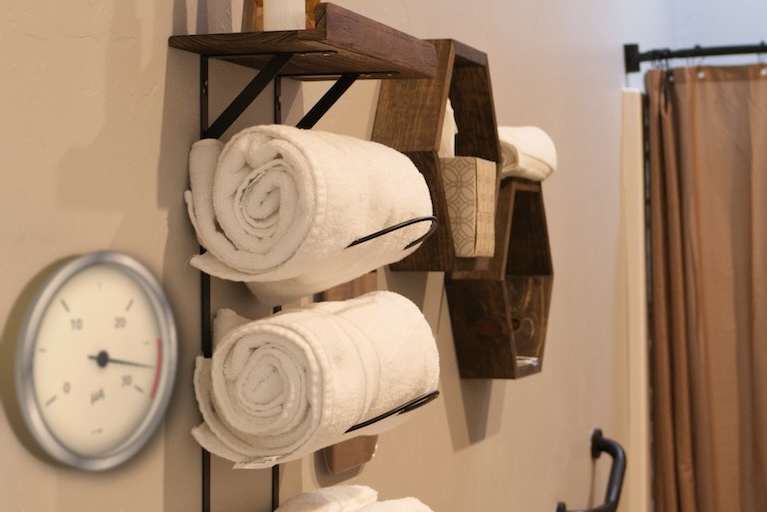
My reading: {"value": 27.5, "unit": "µA"}
